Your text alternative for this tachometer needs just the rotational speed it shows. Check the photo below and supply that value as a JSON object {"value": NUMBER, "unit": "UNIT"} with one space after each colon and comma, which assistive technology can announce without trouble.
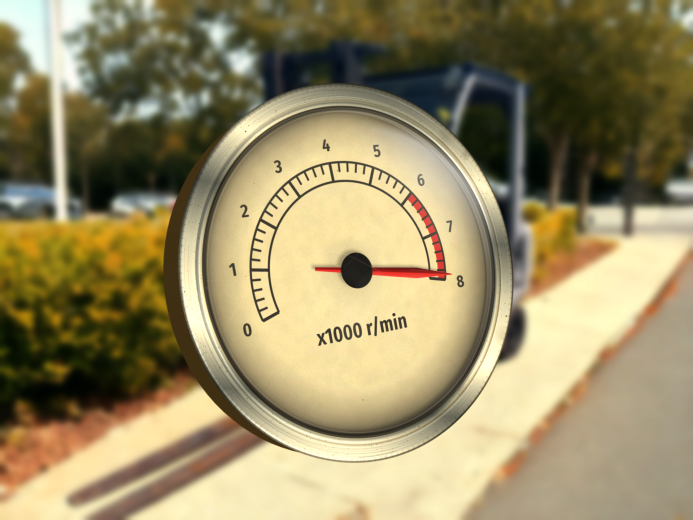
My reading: {"value": 7900, "unit": "rpm"}
